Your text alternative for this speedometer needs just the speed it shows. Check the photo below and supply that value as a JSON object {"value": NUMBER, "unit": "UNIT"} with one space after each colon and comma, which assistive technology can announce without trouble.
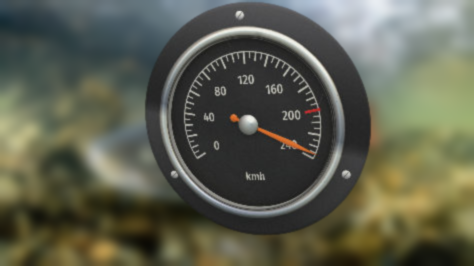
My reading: {"value": 235, "unit": "km/h"}
